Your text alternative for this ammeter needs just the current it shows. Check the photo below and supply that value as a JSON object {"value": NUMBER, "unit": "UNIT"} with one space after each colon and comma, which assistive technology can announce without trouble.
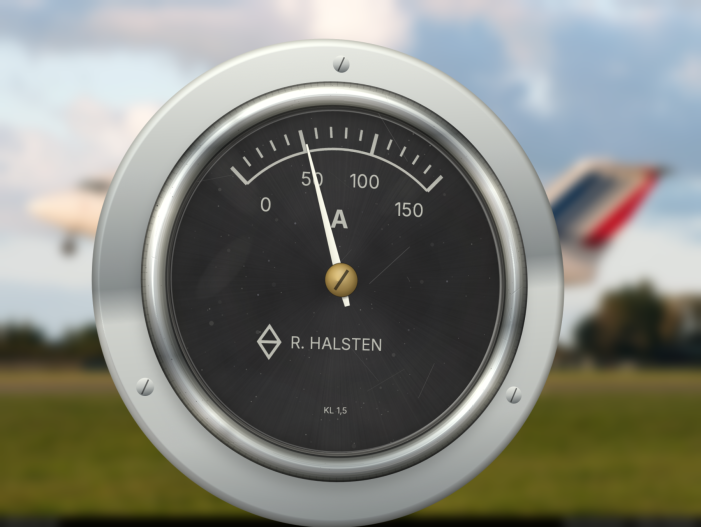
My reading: {"value": 50, "unit": "A"}
